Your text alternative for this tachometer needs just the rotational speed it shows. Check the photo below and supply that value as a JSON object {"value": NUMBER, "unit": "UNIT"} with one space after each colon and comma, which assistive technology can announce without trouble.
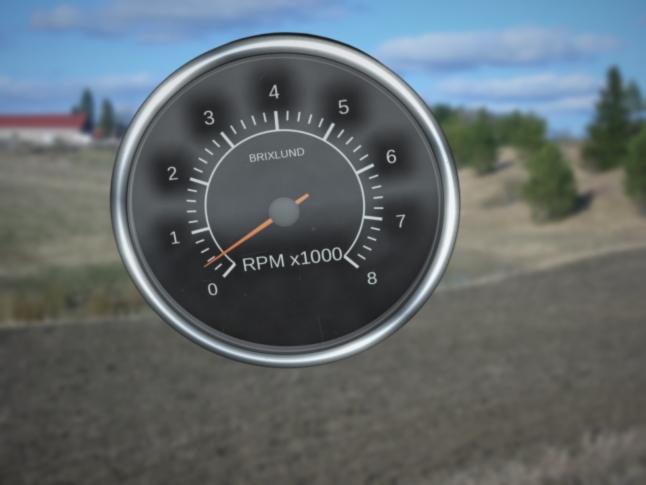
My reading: {"value": 400, "unit": "rpm"}
